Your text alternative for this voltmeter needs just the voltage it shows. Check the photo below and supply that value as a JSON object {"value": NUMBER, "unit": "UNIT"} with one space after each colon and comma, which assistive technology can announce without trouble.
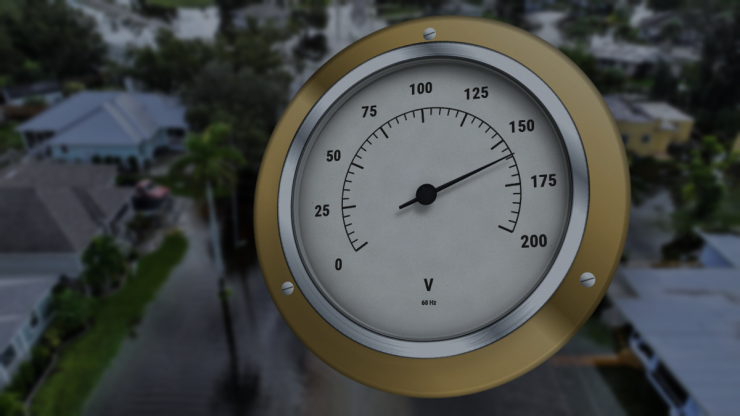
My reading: {"value": 160, "unit": "V"}
